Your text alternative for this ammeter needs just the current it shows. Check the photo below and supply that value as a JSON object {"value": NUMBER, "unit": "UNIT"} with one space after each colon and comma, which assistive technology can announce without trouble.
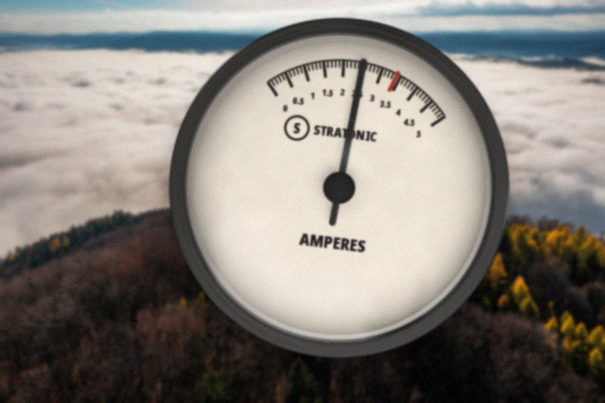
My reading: {"value": 2.5, "unit": "A"}
